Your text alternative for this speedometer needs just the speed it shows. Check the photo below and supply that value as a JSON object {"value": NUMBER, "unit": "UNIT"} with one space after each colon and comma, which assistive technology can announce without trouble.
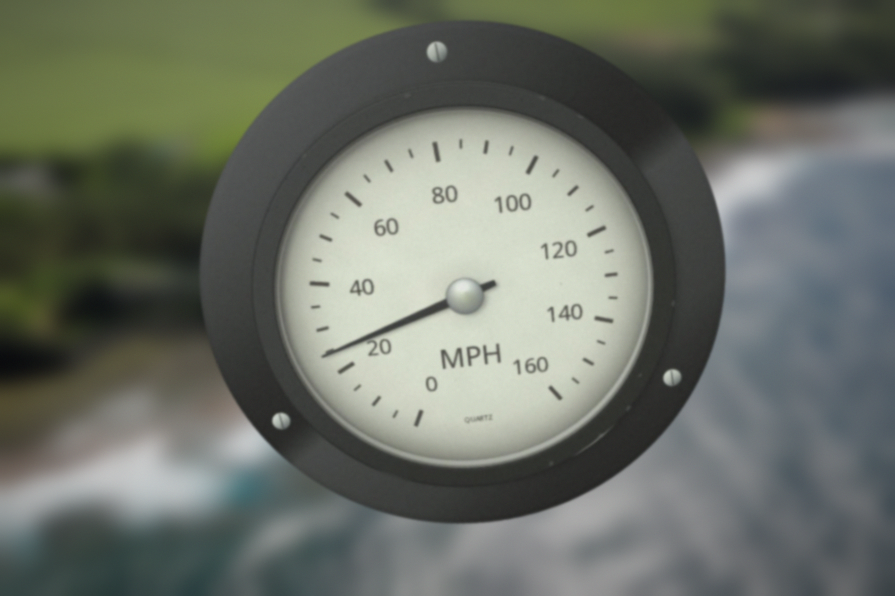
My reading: {"value": 25, "unit": "mph"}
